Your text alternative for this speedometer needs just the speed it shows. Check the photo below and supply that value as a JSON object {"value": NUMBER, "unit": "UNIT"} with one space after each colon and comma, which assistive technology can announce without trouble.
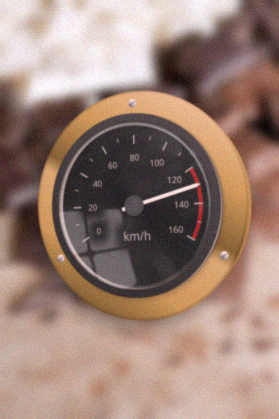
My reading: {"value": 130, "unit": "km/h"}
